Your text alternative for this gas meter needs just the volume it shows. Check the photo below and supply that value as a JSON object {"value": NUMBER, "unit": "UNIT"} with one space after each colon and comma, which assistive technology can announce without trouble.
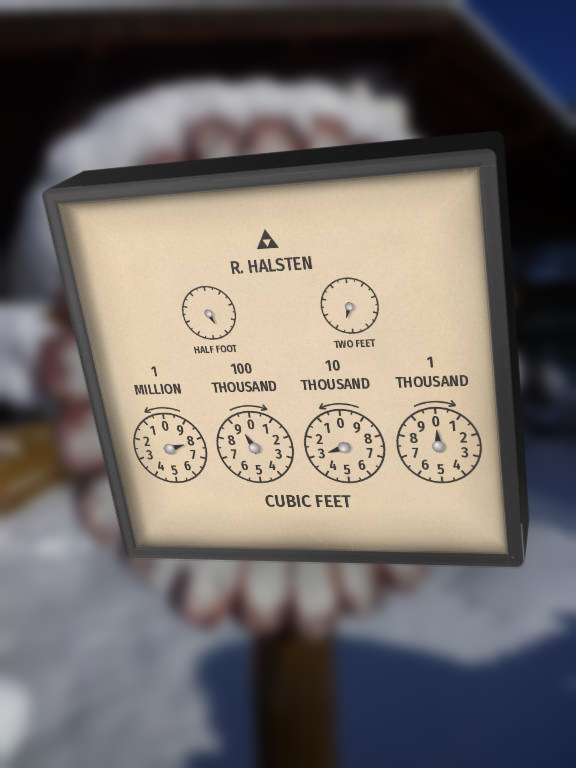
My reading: {"value": 793000, "unit": "ft³"}
